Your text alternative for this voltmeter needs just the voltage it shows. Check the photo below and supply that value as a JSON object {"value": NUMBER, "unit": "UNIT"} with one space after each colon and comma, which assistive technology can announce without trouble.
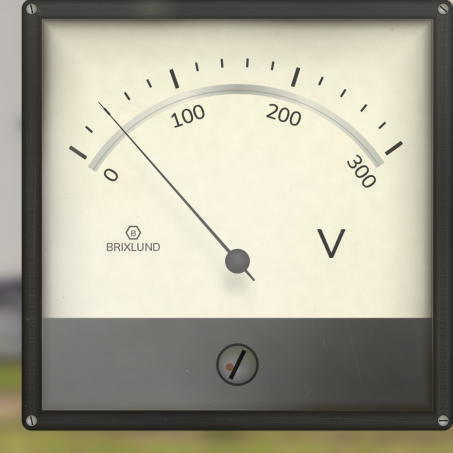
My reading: {"value": 40, "unit": "V"}
